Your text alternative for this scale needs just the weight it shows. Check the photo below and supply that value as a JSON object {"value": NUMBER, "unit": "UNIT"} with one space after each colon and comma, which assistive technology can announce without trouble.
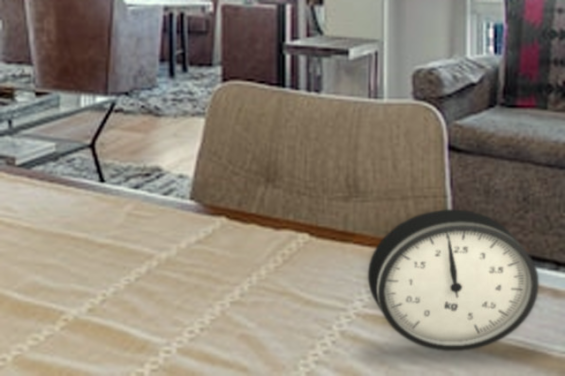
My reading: {"value": 2.25, "unit": "kg"}
